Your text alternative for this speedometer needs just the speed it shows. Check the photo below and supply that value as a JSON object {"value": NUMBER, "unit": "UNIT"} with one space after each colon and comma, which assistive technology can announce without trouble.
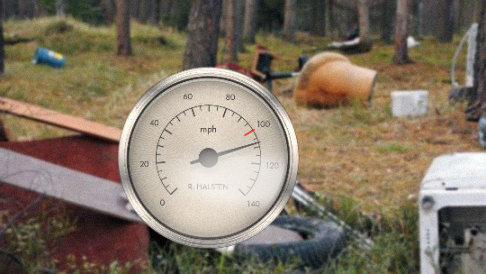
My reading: {"value": 107.5, "unit": "mph"}
